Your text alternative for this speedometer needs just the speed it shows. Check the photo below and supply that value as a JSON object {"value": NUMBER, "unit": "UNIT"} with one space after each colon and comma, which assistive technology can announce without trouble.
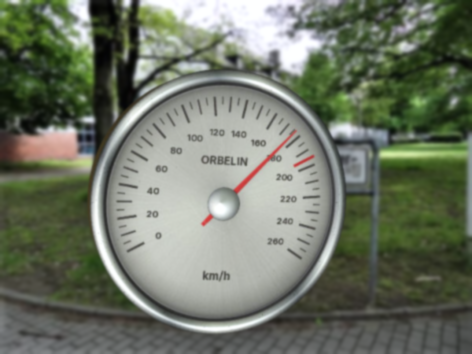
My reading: {"value": 175, "unit": "km/h"}
